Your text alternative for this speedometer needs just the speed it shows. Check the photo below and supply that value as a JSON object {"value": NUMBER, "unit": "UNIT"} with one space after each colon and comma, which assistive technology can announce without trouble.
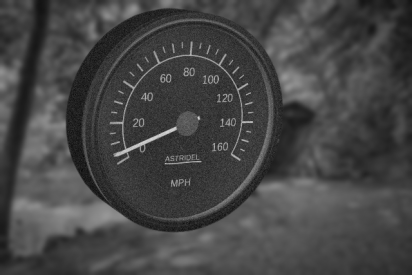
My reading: {"value": 5, "unit": "mph"}
